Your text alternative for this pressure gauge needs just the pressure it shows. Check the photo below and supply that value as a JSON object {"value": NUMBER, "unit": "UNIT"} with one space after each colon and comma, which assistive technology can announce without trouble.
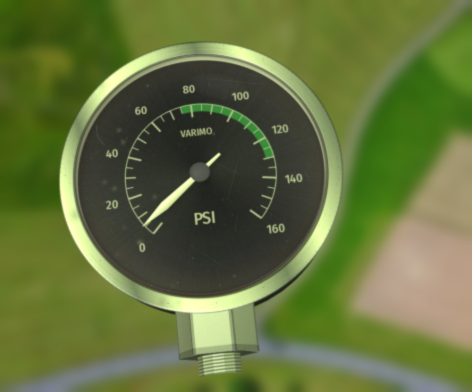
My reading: {"value": 5, "unit": "psi"}
